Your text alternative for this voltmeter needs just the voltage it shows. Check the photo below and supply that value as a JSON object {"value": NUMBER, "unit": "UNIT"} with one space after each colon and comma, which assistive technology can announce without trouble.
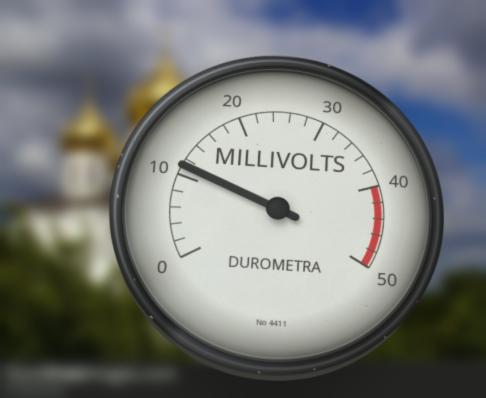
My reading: {"value": 11, "unit": "mV"}
